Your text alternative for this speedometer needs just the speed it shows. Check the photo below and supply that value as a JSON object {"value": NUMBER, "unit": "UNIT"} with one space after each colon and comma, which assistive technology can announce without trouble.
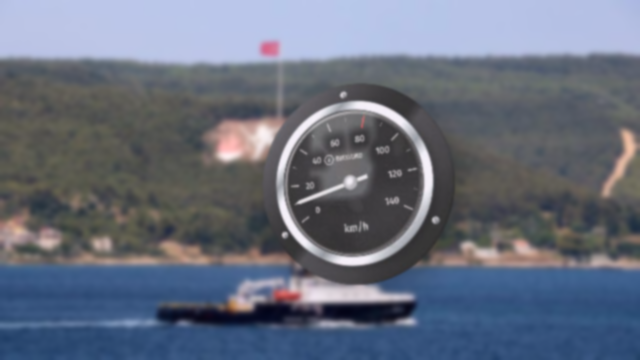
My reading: {"value": 10, "unit": "km/h"}
